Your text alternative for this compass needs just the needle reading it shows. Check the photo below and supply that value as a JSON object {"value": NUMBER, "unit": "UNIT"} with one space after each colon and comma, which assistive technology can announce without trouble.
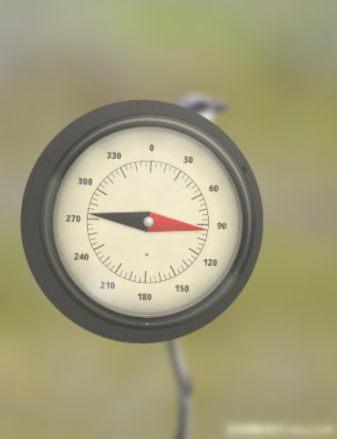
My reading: {"value": 95, "unit": "°"}
